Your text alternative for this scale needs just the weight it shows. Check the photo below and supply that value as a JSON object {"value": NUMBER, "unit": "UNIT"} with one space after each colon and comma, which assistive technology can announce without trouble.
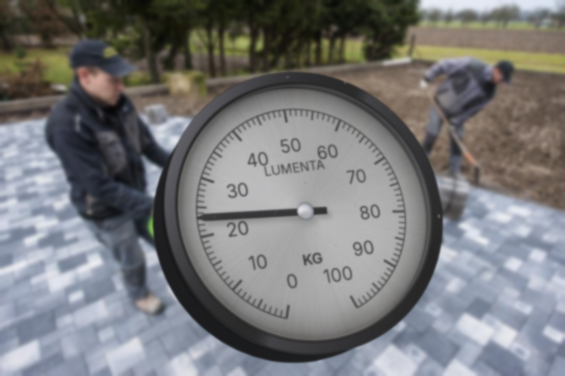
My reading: {"value": 23, "unit": "kg"}
